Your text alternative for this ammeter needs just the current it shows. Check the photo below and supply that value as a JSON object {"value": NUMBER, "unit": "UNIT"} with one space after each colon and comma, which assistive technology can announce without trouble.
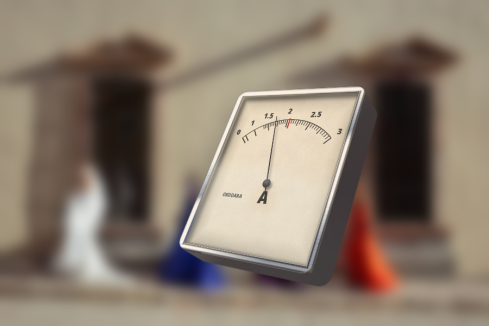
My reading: {"value": 1.75, "unit": "A"}
